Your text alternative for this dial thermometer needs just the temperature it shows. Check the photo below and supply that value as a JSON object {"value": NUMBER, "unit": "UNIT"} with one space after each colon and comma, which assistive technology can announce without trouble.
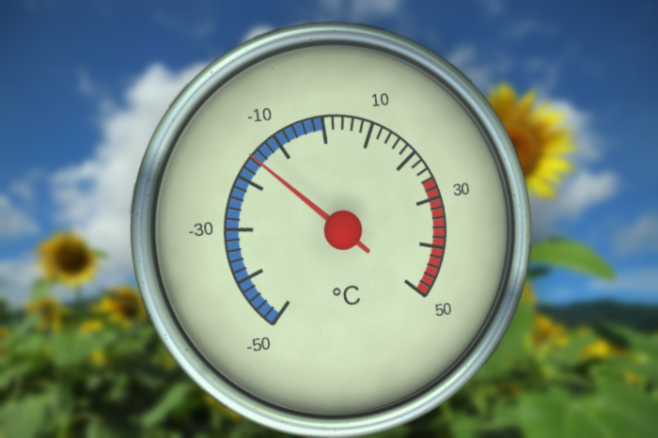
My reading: {"value": -16, "unit": "°C"}
